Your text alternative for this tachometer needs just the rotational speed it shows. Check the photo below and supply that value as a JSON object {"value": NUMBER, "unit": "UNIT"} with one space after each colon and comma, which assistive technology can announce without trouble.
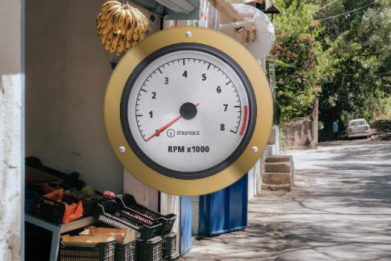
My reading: {"value": 0, "unit": "rpm"}
